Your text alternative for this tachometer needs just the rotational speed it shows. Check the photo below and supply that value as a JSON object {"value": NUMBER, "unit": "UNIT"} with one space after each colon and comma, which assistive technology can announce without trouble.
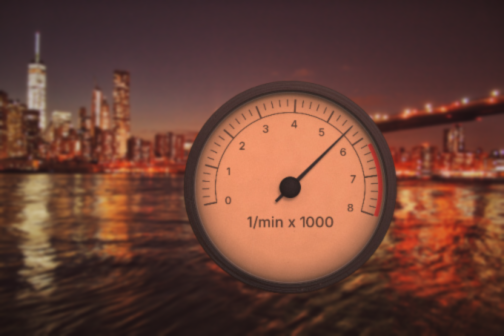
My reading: {"value": 5600, "unit": "rpm"}
